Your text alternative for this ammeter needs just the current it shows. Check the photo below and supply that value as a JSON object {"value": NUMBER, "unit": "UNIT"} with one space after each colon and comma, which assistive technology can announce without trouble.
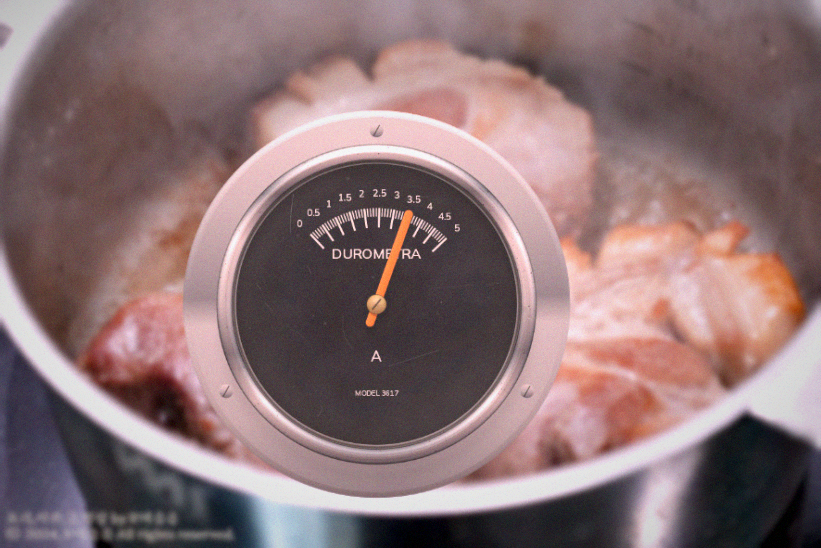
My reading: {"value": 3.5, "unit": "A"}
